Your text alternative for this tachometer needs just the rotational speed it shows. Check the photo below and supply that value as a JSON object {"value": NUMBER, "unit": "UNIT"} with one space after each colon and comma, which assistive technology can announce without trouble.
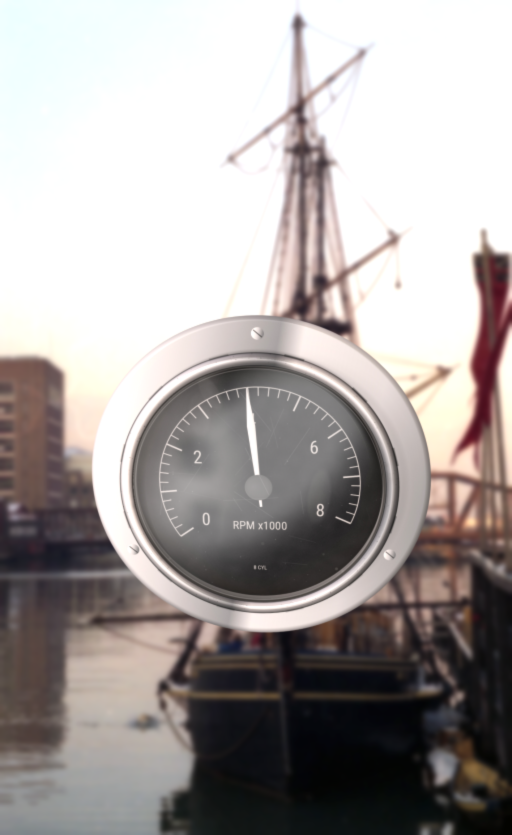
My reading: {"value": 4000, "unit": "rpm"}
